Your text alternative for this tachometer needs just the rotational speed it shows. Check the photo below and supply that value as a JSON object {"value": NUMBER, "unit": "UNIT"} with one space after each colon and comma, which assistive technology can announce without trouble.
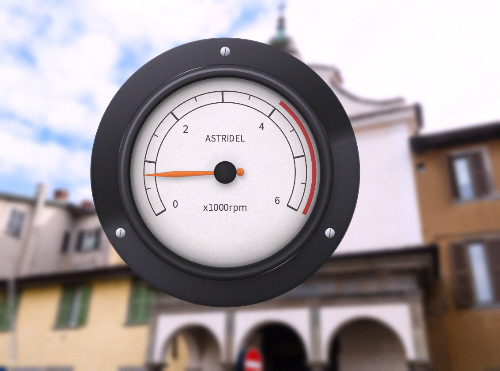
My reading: {"value": 750, "unit": "rpm"}
